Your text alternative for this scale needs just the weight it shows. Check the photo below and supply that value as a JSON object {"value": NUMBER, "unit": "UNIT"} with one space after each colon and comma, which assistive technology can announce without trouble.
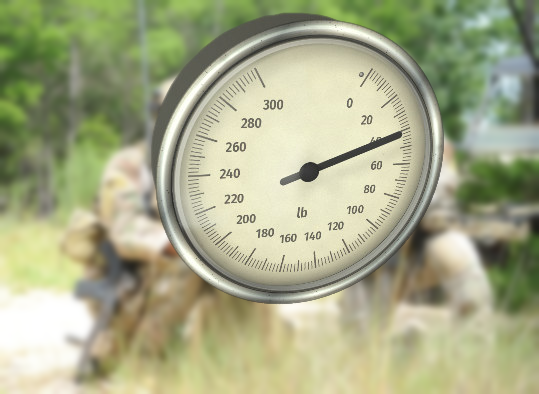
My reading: {"value": 40, "unit": "lb"}
